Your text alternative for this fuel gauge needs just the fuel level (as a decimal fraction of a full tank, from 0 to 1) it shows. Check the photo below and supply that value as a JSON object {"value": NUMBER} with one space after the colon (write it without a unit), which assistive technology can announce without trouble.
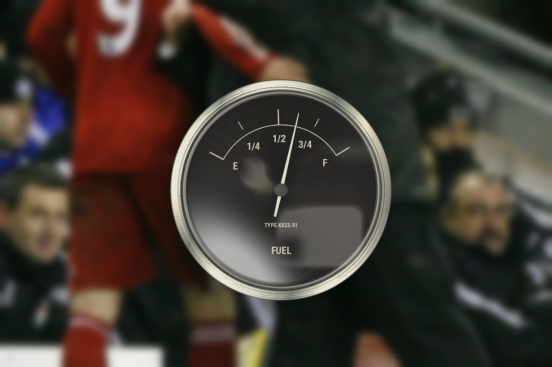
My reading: {"value": 0.625}
